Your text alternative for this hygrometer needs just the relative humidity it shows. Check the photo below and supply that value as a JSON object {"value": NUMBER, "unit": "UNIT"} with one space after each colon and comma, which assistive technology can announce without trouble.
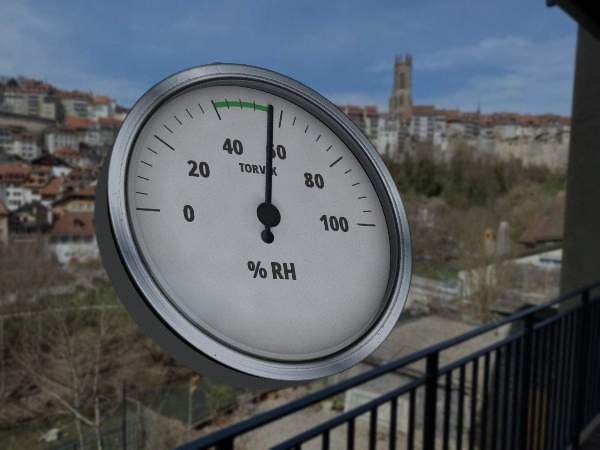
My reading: {"value": 56, "unit": "%"}
